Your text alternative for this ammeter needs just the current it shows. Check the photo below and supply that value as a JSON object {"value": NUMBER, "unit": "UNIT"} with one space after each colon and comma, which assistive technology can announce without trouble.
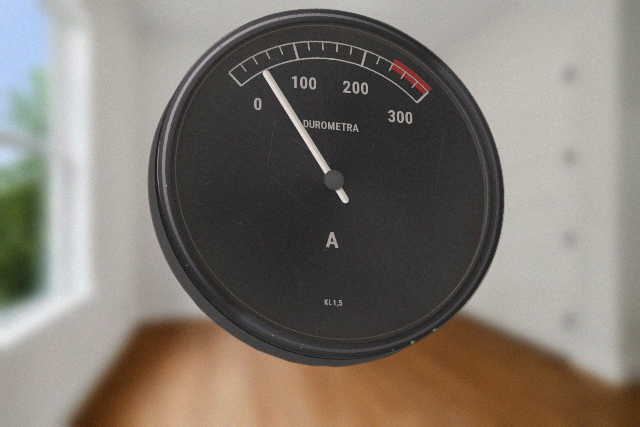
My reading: {"value": 40, "unit": "A"}
